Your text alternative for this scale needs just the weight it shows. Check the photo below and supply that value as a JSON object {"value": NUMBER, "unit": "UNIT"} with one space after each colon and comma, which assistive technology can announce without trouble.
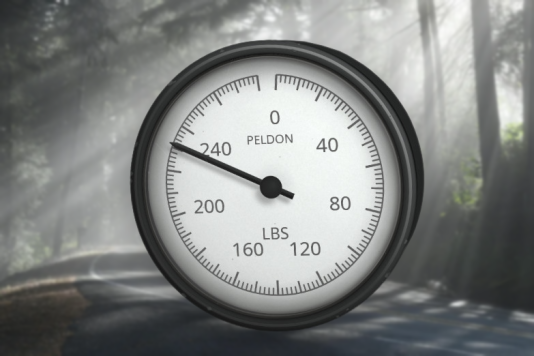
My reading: {"value": 232, "unit": "lb"}
